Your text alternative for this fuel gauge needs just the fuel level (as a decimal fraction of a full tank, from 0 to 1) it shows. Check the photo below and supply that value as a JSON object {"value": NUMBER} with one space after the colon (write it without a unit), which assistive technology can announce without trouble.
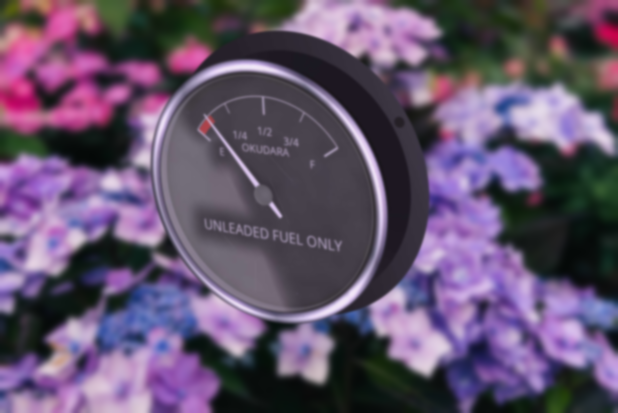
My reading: {"value": 0.125}
